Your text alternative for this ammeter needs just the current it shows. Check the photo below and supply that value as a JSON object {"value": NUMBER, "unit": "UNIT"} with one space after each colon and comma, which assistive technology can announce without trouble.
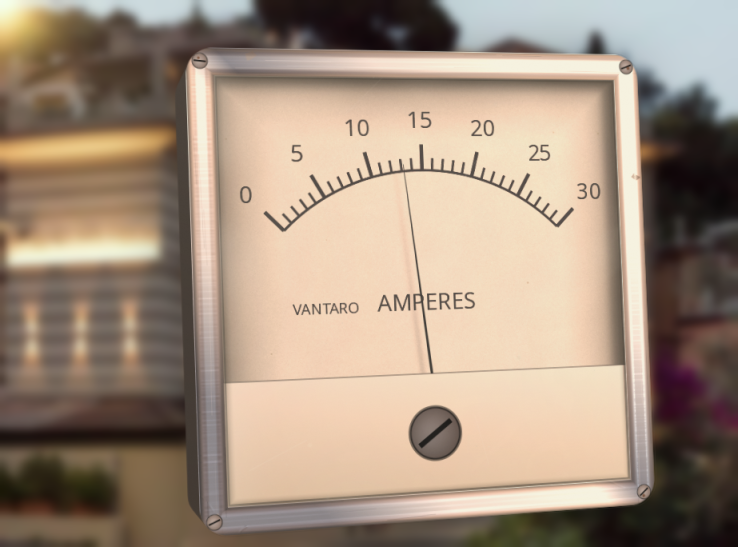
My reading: {"value": 13, "unit": "A"}
